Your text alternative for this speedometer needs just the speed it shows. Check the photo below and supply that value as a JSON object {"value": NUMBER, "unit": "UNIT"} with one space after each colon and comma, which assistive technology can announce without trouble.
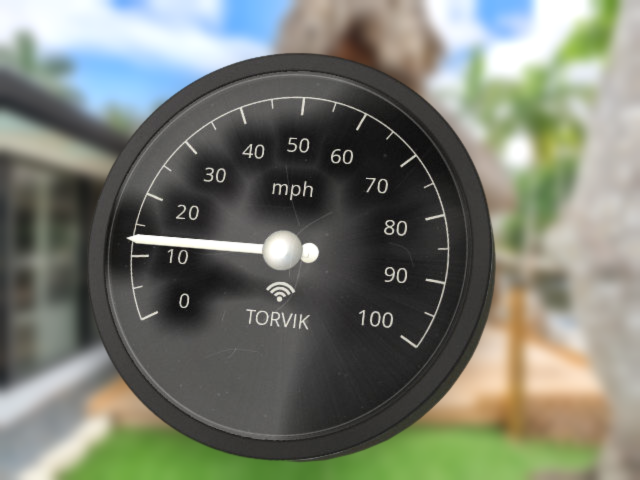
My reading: {"value": 12.5, "unit": "mph"}
